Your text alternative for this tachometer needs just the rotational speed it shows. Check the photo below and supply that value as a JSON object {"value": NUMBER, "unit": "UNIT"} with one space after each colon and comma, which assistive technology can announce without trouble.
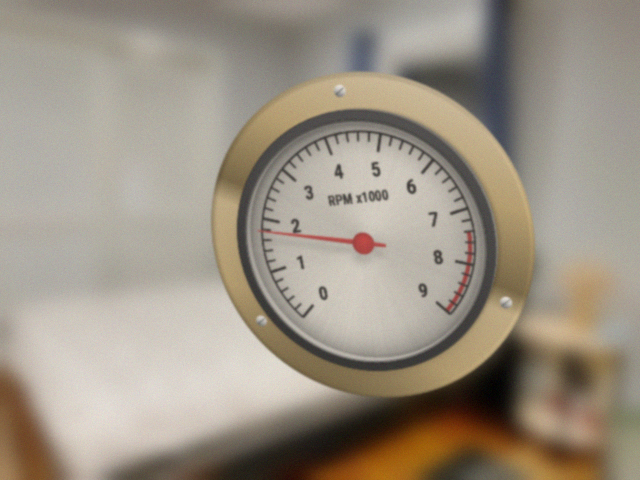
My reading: {"value": 1800, "unit": "rpm"}
